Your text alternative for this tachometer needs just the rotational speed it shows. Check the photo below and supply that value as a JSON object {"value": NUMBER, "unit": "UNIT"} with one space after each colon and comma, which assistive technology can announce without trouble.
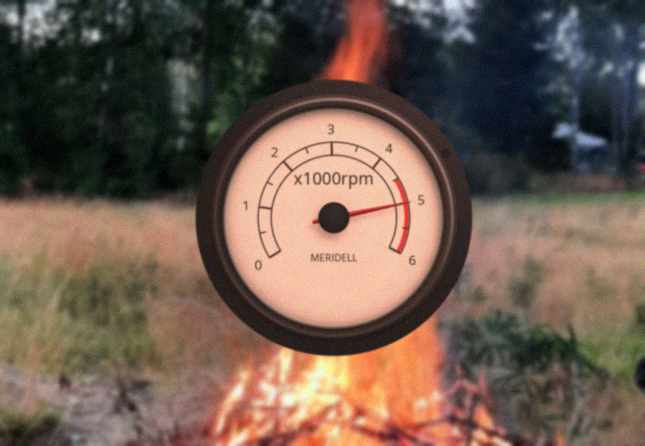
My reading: {"value": 5000, "unit": "rpm"}
